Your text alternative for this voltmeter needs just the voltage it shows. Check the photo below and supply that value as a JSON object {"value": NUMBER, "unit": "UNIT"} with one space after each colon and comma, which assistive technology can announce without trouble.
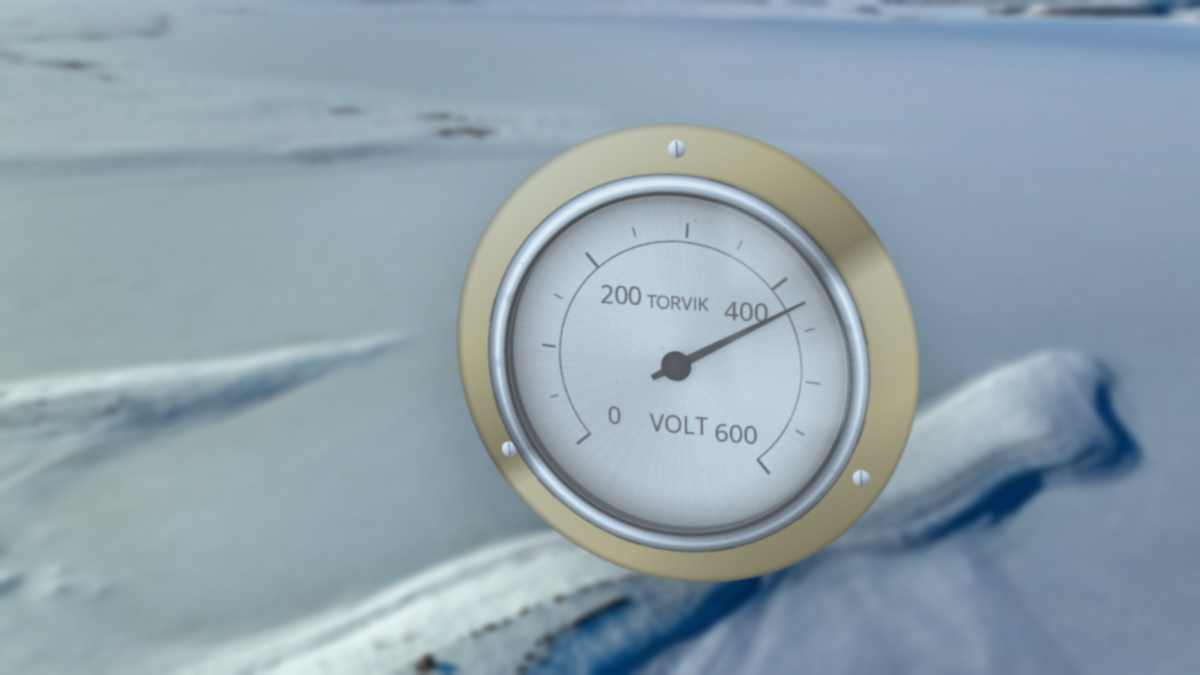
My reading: {"value": 425, "unit": "V"}
